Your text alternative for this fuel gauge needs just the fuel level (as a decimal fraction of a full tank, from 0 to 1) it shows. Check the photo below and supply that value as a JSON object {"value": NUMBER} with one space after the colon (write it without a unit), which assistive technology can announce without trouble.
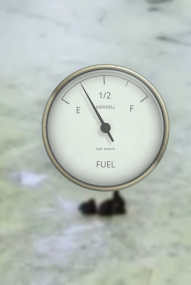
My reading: {"value": 0.25}
